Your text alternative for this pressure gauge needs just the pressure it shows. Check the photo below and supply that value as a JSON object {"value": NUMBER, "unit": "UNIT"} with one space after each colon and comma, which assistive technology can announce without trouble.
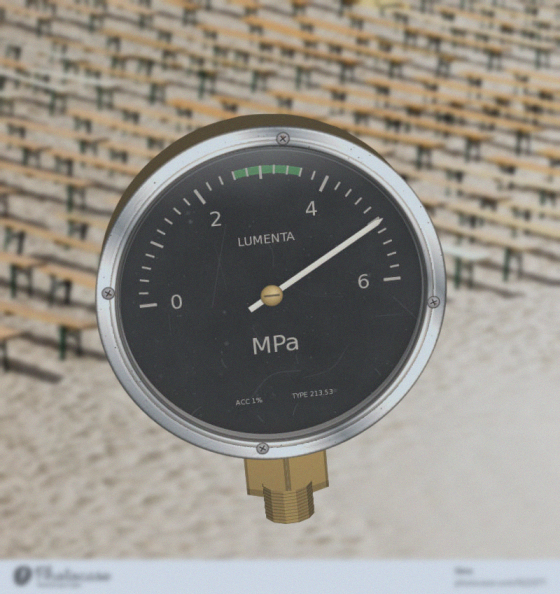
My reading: {"value": 5, "unit": "MPa"}
